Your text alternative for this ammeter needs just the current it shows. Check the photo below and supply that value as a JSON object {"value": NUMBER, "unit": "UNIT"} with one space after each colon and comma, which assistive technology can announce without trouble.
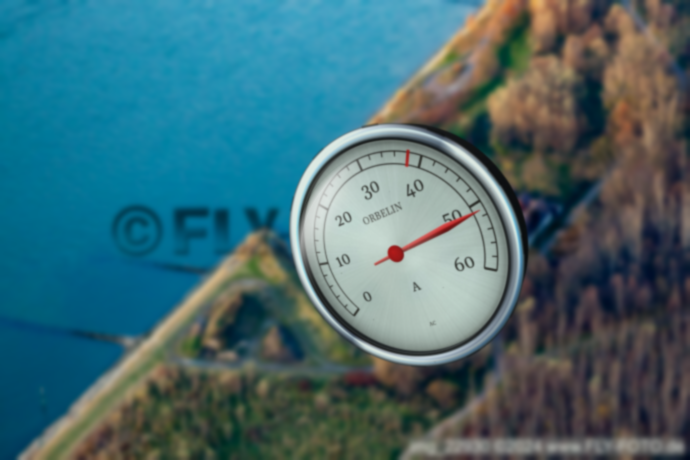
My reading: {"value": 51, "unit": "A"}
